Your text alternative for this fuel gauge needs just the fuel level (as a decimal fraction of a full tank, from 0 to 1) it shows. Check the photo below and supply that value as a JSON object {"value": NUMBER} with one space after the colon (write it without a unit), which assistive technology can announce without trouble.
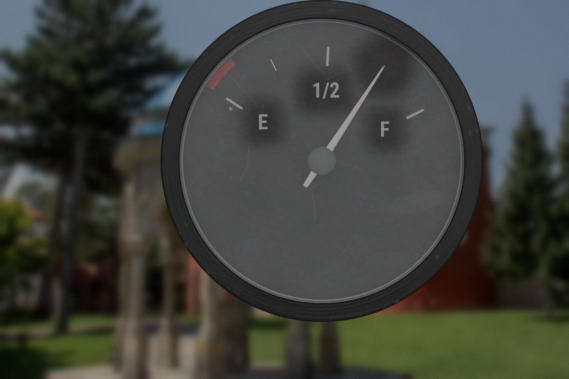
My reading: {"value": 0.75}
